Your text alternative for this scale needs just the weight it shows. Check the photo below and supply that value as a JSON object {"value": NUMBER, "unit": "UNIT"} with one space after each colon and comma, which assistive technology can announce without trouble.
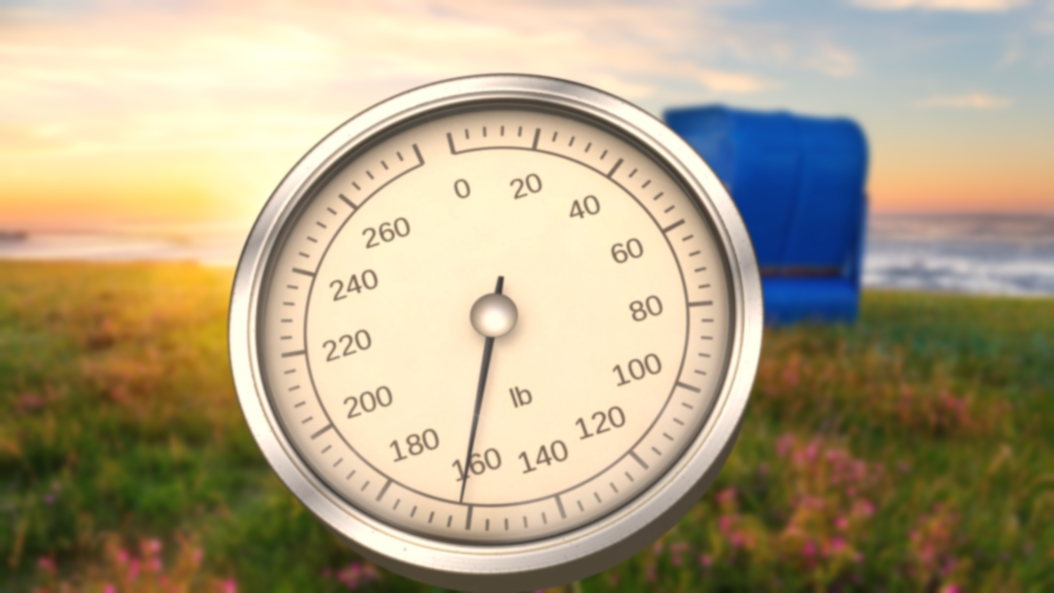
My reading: {"value": 162, "unit": "lb"}
